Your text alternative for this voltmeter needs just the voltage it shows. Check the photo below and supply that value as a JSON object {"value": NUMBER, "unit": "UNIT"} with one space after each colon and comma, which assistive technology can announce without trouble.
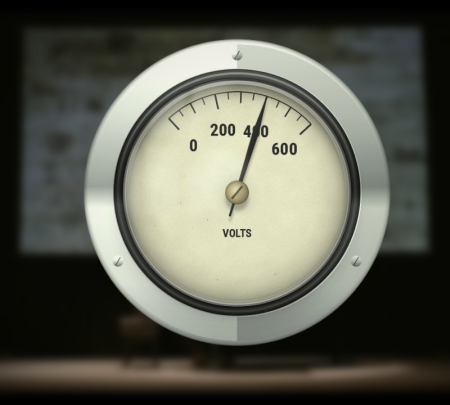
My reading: {"value": 400, "unit": "V"}
